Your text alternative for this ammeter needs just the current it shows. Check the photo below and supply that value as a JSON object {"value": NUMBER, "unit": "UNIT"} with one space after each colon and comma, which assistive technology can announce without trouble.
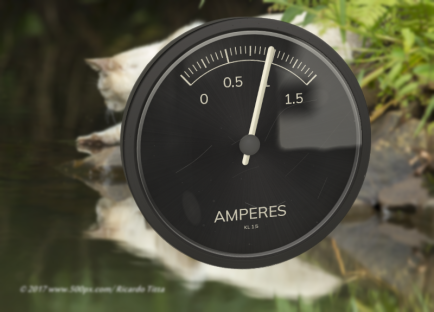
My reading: {"value": 0.95, "unit": "A"}
